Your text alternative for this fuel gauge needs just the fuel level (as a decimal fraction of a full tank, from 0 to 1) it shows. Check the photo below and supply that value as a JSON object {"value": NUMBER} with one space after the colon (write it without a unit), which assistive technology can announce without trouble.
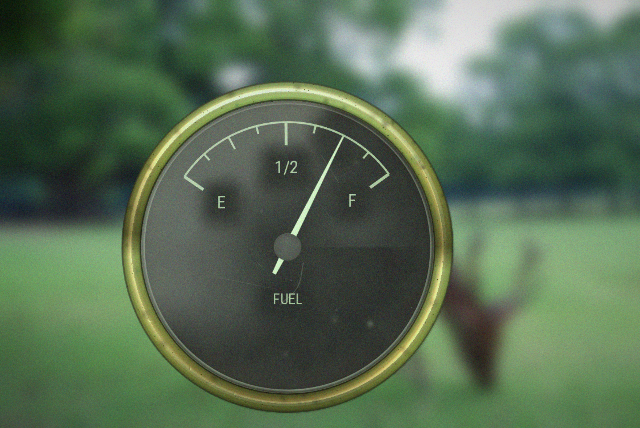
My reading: {"value": 0.75}
